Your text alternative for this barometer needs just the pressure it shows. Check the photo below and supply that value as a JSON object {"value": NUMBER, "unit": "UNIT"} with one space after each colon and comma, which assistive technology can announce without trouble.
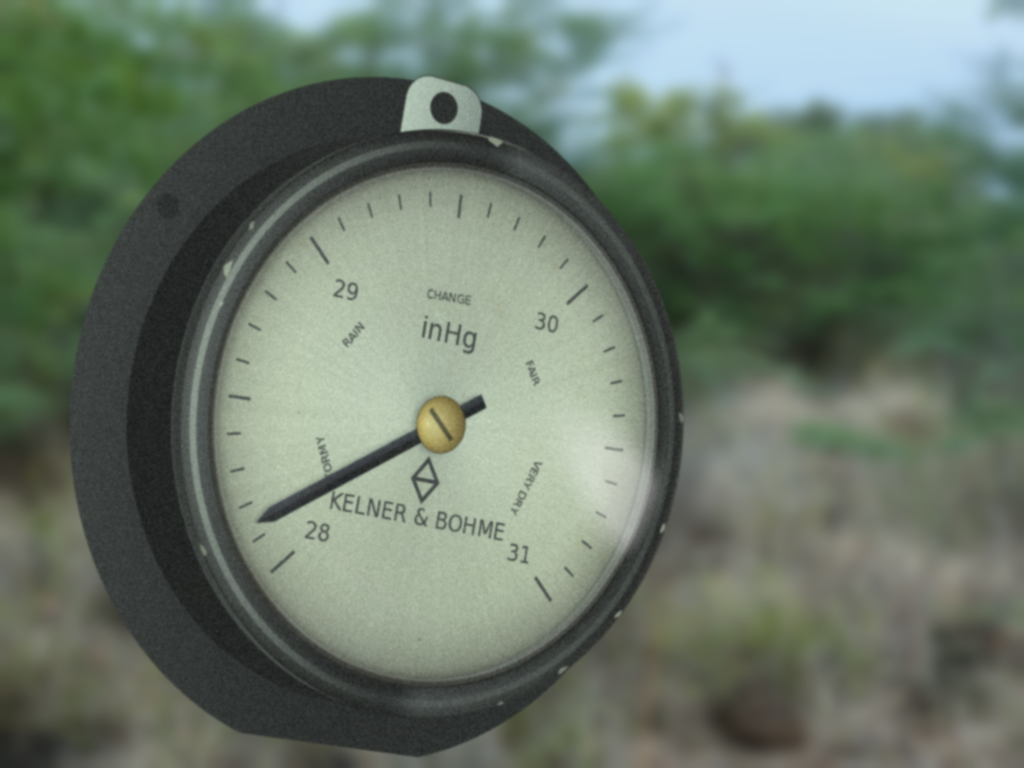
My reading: {"value": 28.15, "unit": "inHg"}
